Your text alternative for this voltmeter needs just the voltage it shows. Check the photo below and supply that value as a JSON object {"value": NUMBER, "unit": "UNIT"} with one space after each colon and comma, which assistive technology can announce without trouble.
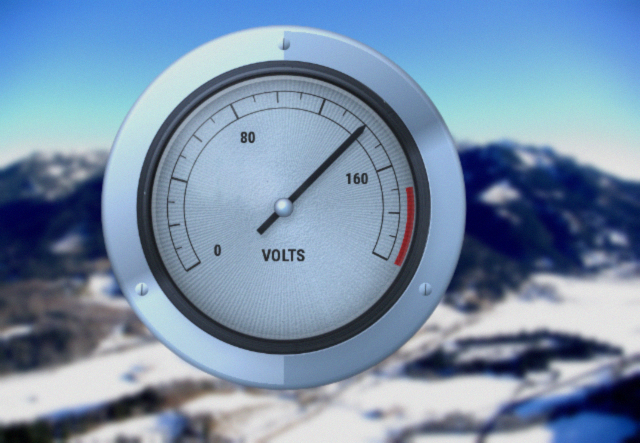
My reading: {"value": 140, "unit": "V"}
